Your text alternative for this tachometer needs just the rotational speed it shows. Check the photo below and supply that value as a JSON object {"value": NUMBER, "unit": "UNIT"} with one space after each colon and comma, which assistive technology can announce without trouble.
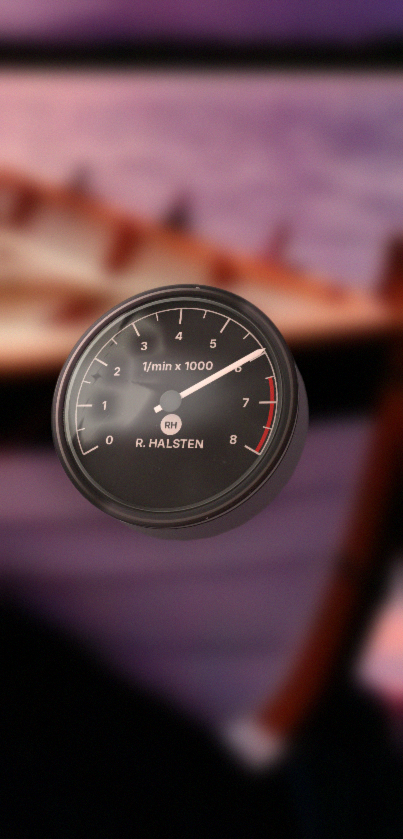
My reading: {"value": 6000, "unit": "rpm"}
